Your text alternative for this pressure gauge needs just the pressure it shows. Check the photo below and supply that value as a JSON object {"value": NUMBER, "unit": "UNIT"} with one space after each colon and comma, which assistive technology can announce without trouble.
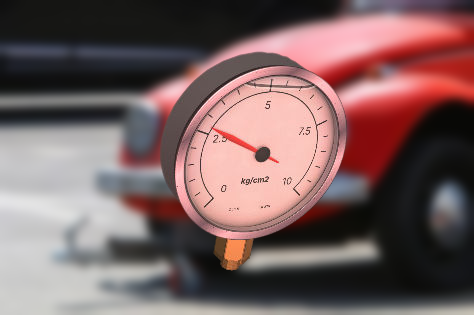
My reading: {"value": 2.75, "unit": "kg/cm²"}
